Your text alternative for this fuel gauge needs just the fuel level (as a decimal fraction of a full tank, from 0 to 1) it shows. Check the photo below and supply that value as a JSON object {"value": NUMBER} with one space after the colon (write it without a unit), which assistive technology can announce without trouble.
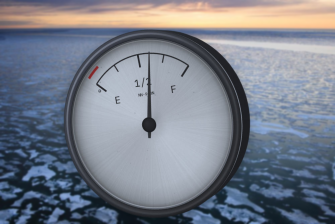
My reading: {"value": 0.625}
